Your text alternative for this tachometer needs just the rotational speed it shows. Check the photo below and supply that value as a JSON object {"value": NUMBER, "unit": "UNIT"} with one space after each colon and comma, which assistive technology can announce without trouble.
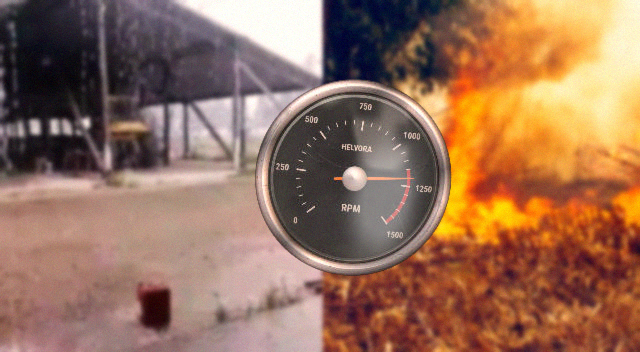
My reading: {"value": 1200, "unit": "rpm"}
